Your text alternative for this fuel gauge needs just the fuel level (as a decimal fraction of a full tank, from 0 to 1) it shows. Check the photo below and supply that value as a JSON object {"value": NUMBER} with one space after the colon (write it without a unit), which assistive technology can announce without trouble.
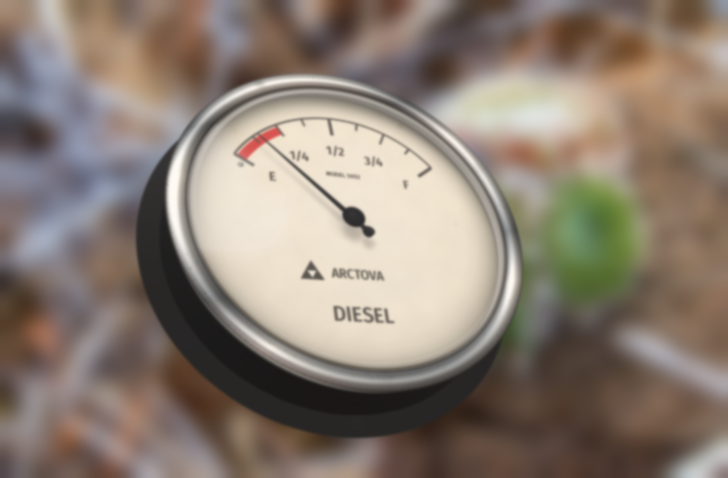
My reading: {"value": 0.125}
